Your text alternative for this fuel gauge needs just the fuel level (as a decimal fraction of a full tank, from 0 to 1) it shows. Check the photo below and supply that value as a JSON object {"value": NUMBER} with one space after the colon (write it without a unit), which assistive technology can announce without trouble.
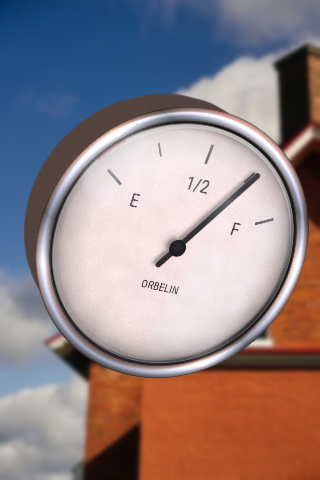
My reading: {"value": 0.75}
